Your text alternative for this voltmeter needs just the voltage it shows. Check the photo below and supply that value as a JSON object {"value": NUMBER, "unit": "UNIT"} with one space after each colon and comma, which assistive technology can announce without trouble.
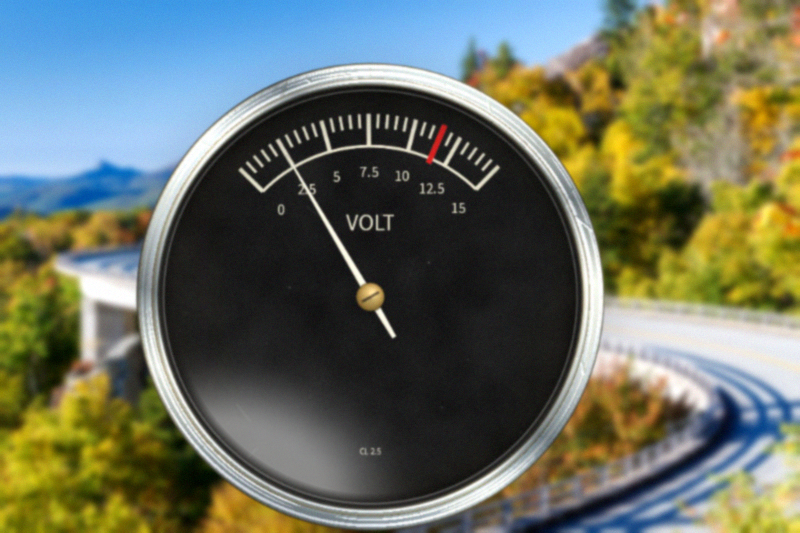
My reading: {"value": 2.5, "unit": "V"}
